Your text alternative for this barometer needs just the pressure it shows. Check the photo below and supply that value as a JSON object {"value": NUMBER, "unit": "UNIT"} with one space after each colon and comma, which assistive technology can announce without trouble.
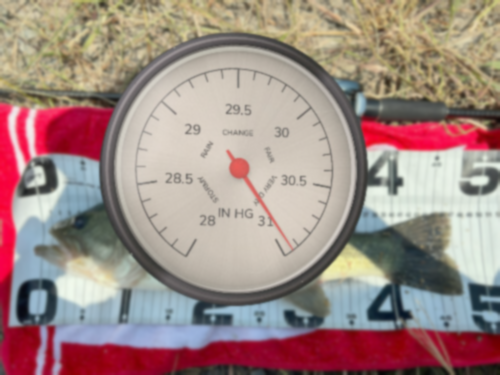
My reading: {"value": 30.95, "unit": "inHg"}
